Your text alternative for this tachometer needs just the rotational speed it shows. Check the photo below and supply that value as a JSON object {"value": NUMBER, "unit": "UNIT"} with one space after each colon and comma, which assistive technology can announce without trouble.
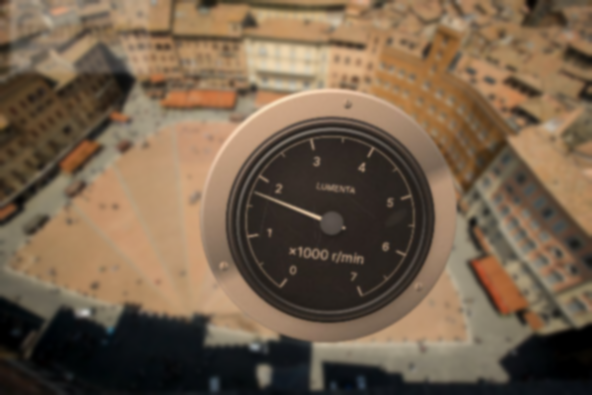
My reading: {"value": 1750, "unit": "rpm"}
